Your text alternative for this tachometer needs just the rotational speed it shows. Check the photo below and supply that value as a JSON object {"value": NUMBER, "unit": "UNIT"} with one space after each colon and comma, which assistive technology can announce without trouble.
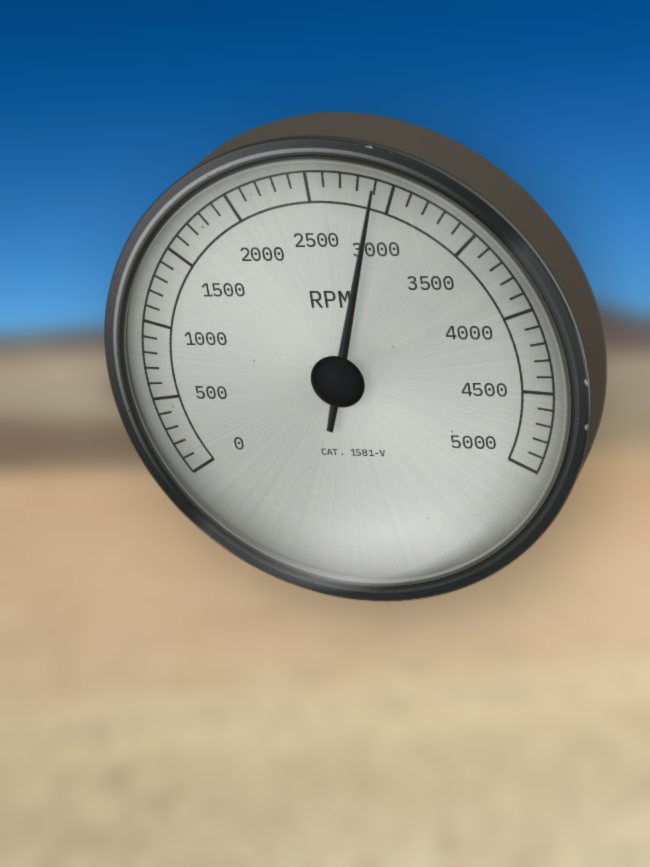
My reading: {"value": 2900, "unit": "rpm"}
